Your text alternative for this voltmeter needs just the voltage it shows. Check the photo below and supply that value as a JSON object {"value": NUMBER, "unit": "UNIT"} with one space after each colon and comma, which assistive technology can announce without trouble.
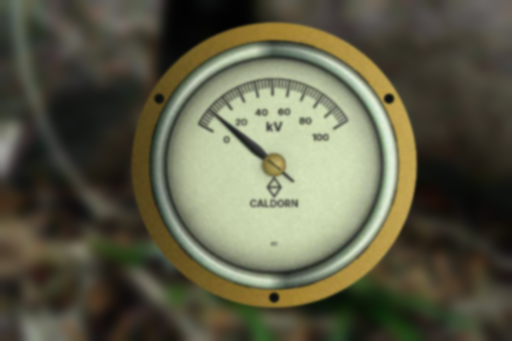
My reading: {"value": 10, "unit": "kV"}
